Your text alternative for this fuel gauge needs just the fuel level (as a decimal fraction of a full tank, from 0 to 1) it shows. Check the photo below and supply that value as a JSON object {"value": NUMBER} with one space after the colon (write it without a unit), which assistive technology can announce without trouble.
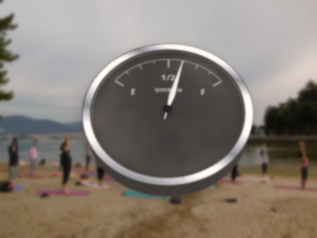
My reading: {"value": 0.625}
